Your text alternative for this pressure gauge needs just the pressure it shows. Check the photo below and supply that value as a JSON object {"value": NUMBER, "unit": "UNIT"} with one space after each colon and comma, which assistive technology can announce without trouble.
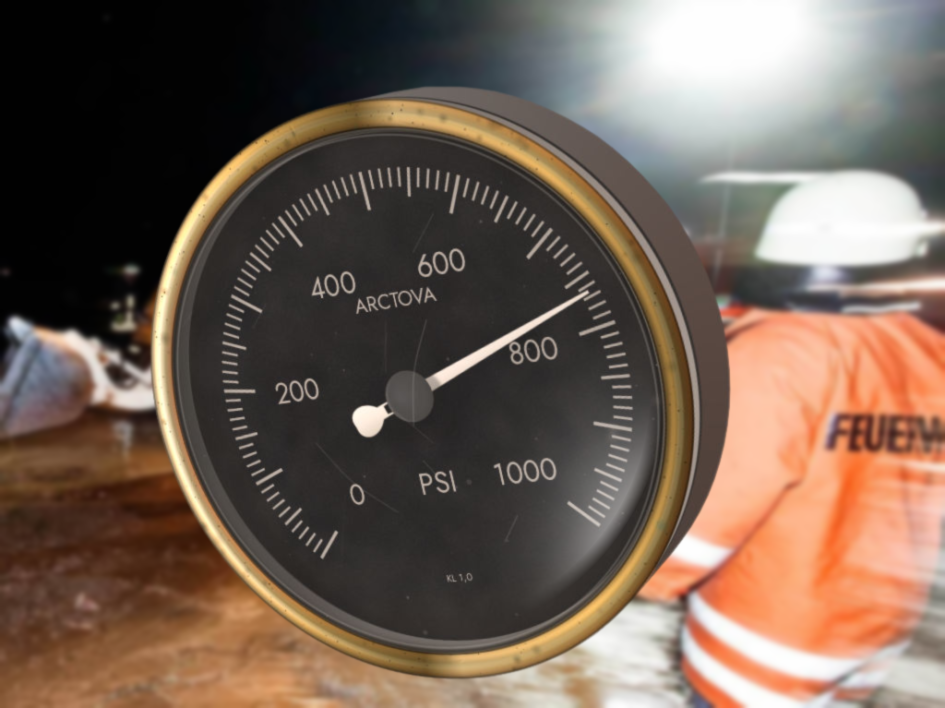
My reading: {"value": 765, "unit": "psi"}
